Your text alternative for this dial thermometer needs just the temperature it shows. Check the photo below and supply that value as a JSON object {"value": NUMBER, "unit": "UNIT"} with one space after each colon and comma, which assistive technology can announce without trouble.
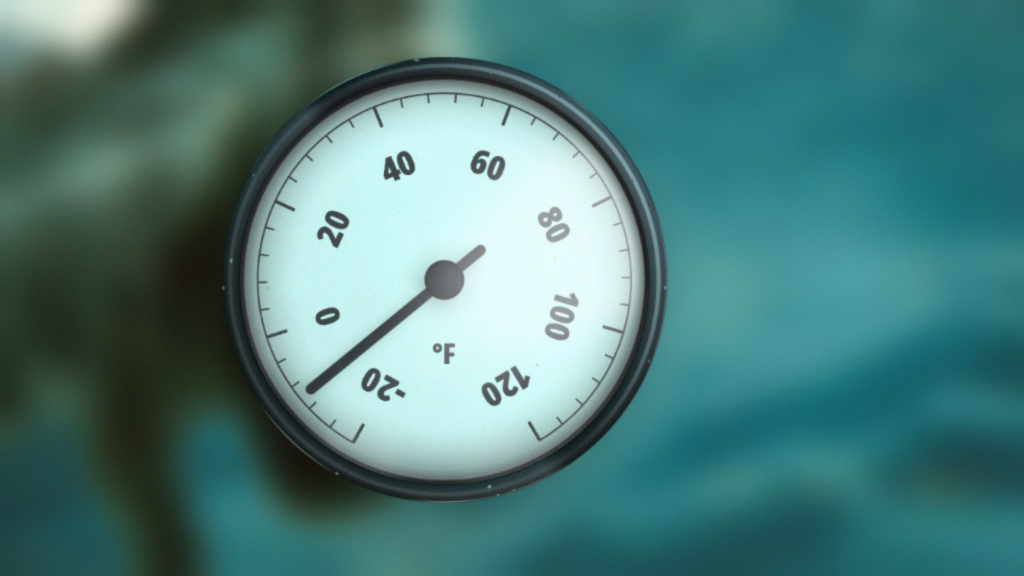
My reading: {"value": -10, "unit": "°F"}
